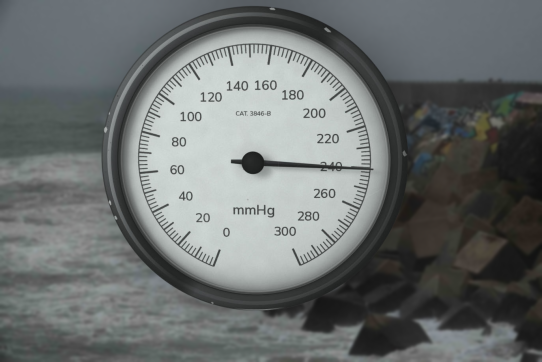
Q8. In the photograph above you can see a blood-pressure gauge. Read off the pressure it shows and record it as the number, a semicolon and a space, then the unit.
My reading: 240; mmHg
